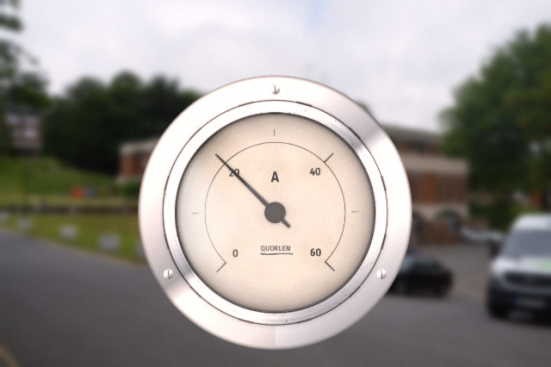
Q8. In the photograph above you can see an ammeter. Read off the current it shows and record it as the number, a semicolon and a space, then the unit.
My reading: 20; A
